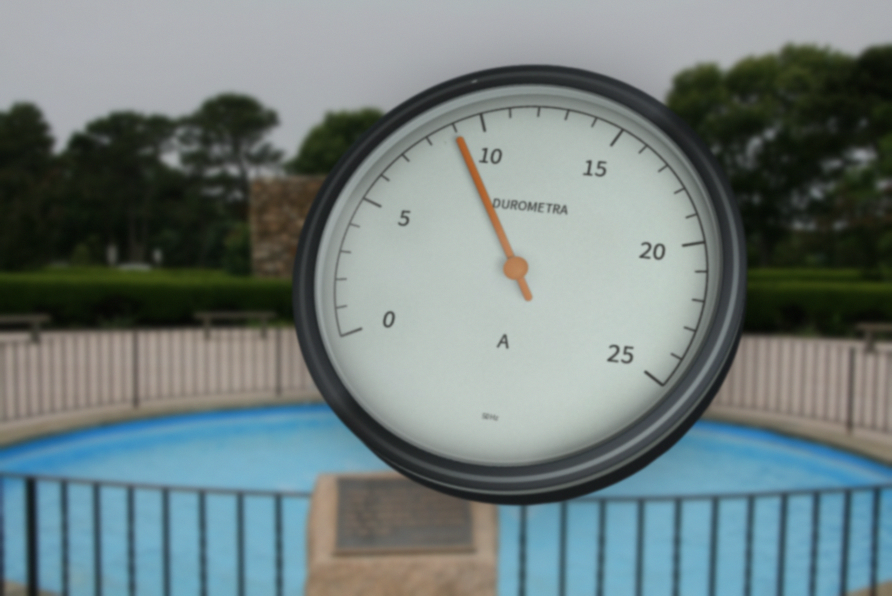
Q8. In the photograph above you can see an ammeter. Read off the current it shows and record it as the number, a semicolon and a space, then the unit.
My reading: 9; A
